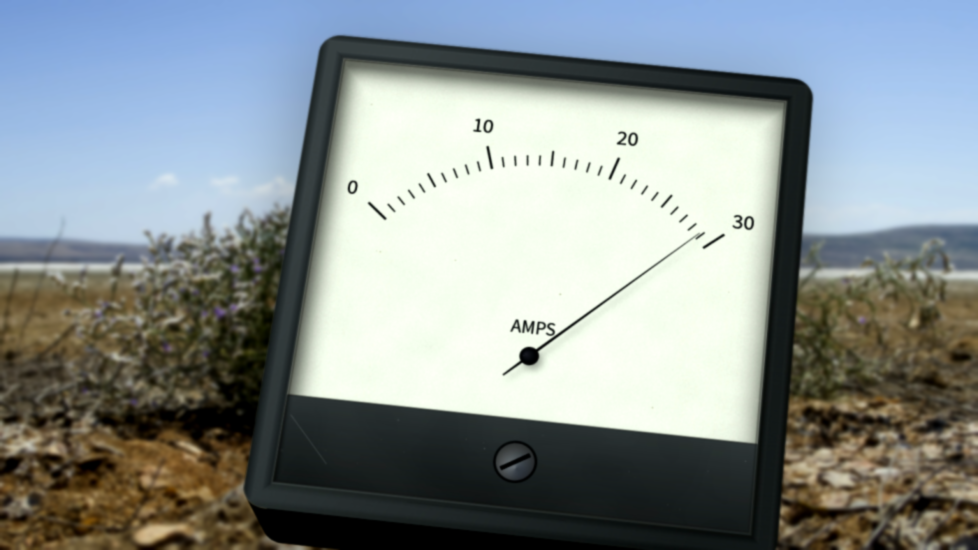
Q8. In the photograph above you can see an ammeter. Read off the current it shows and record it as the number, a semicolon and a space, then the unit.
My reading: 29; A
